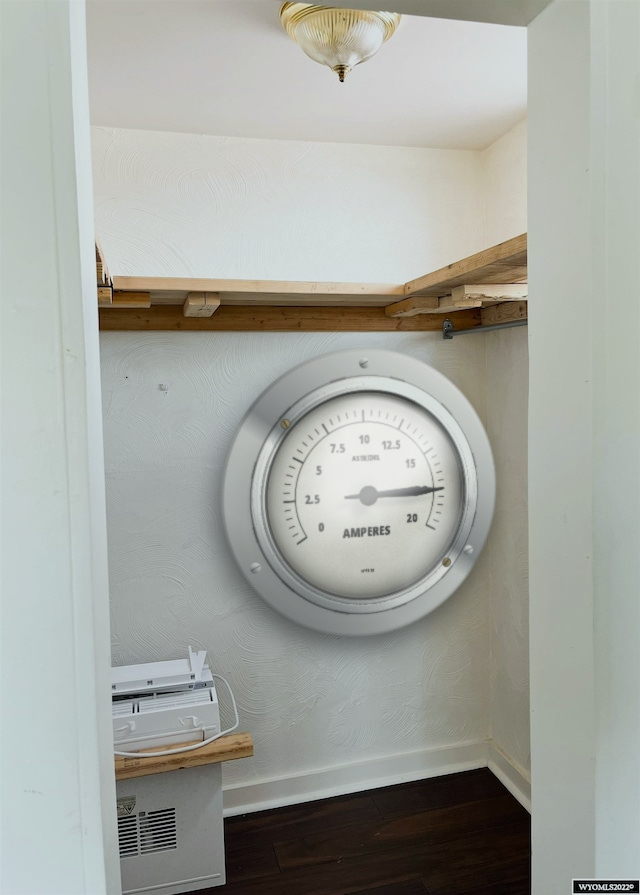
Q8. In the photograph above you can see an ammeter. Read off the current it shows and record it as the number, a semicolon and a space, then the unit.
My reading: 17.5; A
